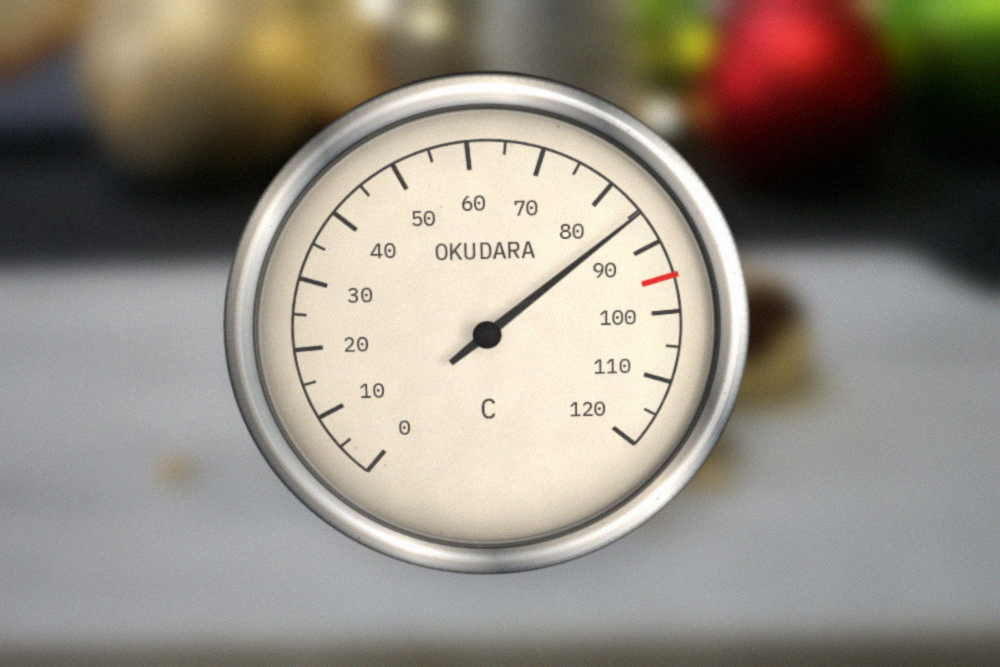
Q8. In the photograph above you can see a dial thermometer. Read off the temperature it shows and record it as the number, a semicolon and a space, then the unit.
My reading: 85; °C
